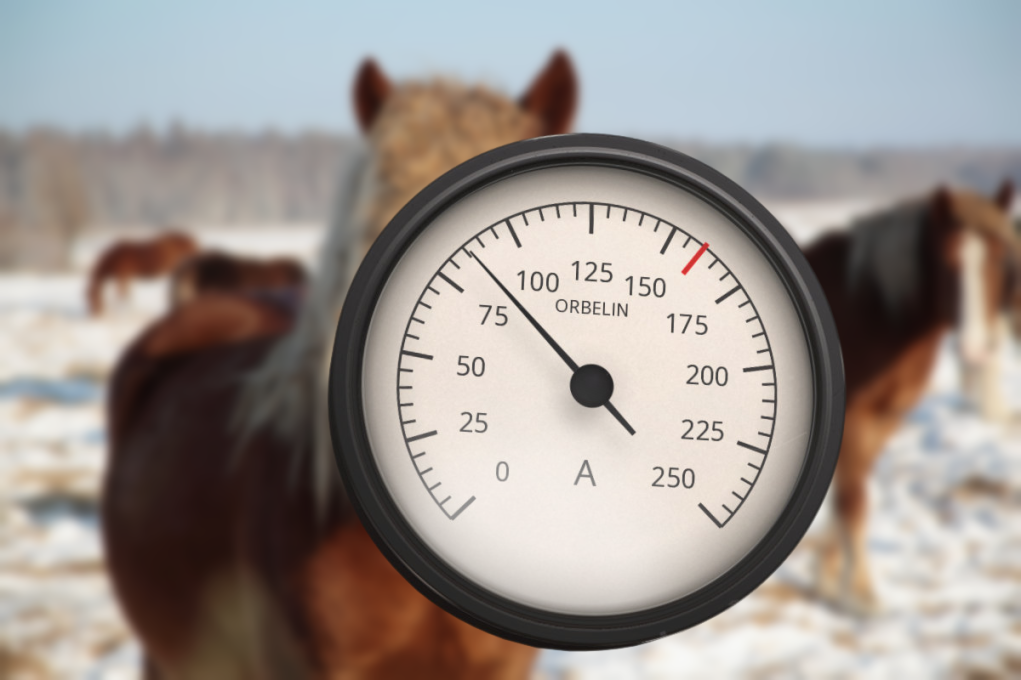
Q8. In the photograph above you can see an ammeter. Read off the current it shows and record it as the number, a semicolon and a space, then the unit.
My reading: 85; A
